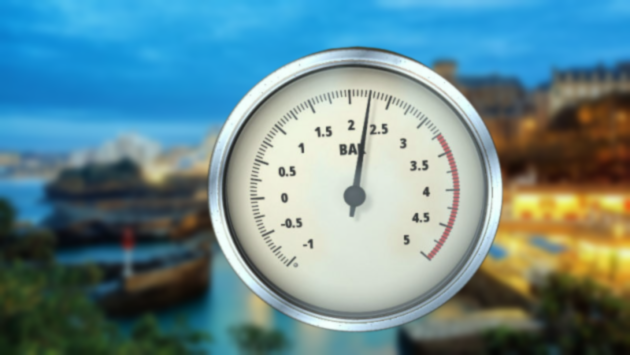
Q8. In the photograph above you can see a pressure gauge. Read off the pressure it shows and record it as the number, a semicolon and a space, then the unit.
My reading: 2.25; bar
